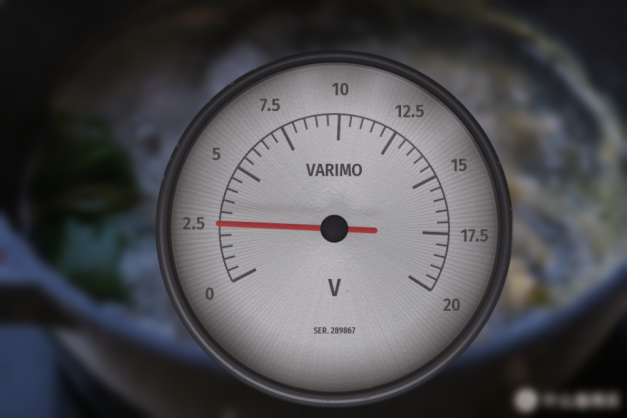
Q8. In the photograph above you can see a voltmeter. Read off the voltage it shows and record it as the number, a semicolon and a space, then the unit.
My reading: 2.5; V
